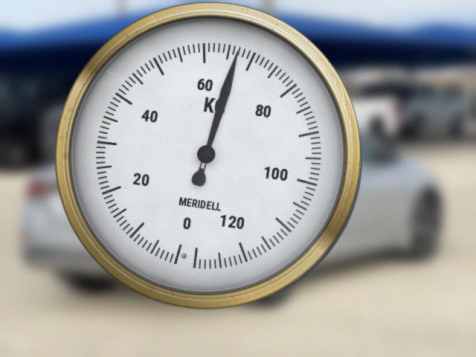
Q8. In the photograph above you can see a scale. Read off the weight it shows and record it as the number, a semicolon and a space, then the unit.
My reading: 67; kg
